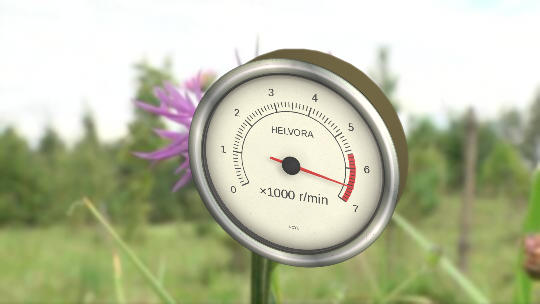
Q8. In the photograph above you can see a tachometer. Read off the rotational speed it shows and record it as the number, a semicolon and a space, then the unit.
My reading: 6500; rpm
